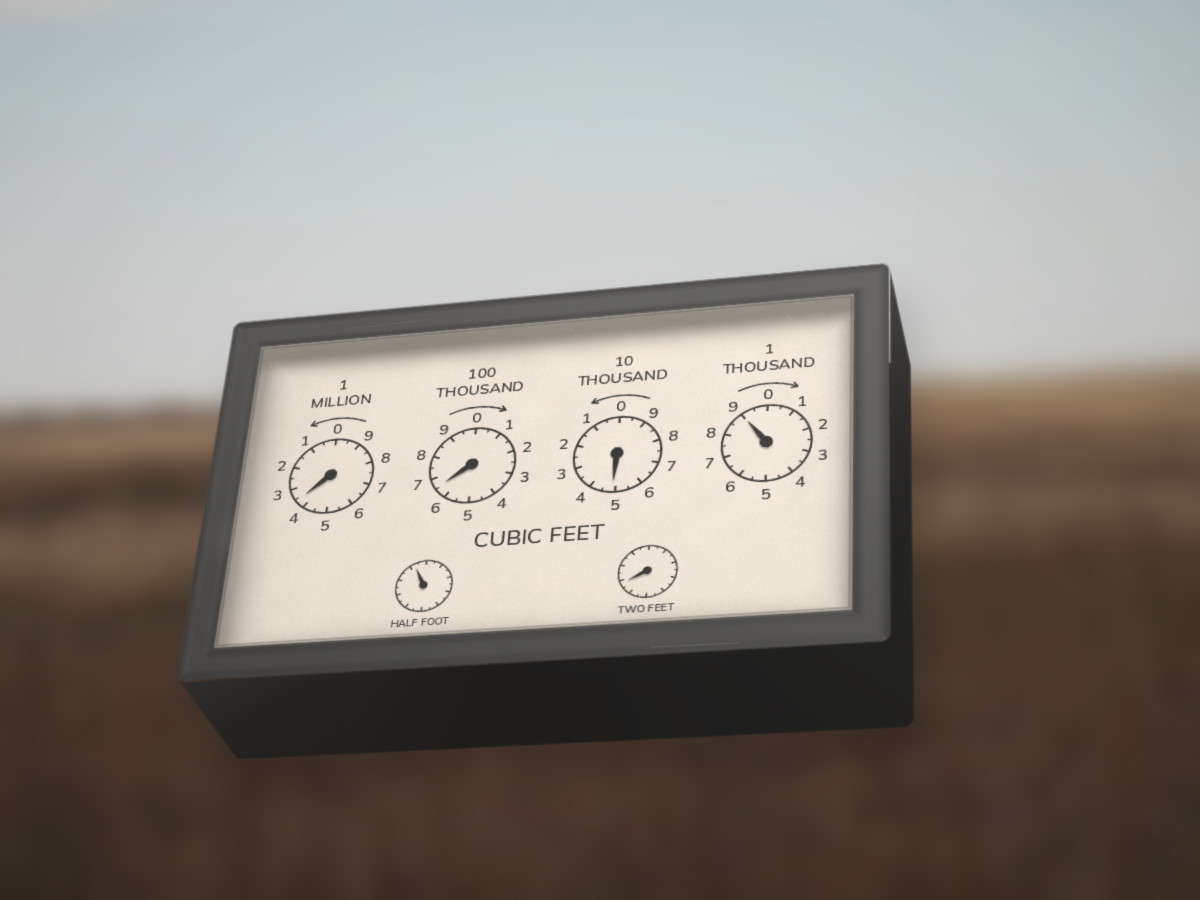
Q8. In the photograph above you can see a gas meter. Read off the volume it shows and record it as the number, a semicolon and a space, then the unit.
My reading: 364900; ft³
